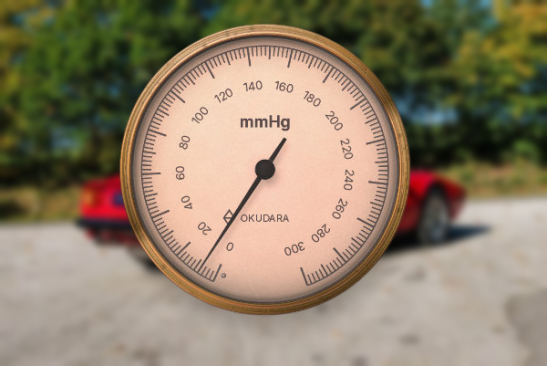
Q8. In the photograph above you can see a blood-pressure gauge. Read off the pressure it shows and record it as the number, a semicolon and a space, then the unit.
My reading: 8; mmHg
